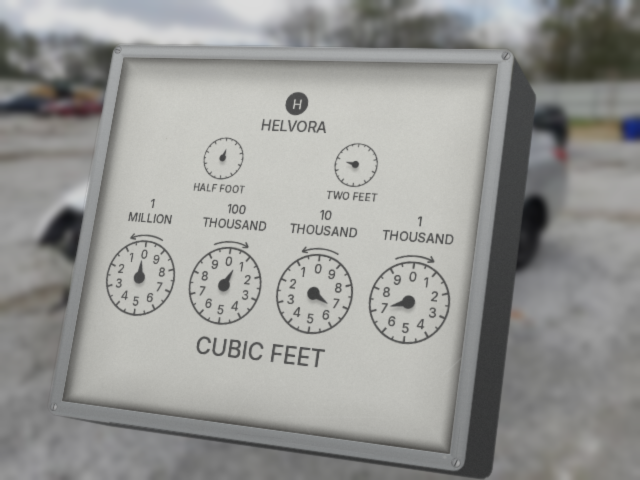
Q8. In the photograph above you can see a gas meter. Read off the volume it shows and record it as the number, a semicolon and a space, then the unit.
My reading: 6700; ft³
